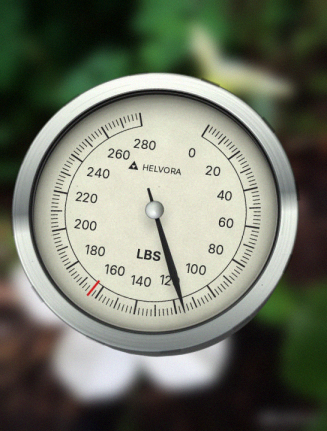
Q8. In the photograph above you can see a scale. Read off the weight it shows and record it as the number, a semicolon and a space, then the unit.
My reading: 116; lb
